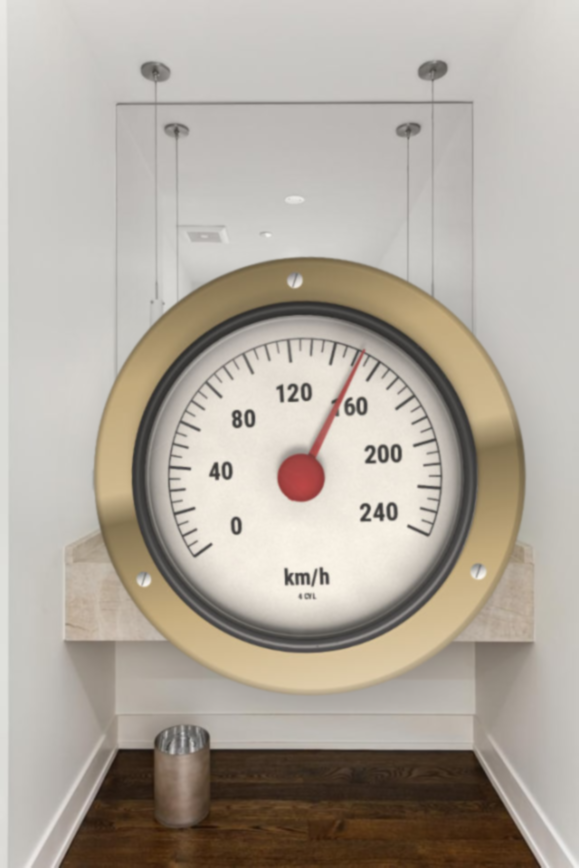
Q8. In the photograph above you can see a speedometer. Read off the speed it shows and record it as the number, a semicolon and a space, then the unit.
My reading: 152.5; km/h
